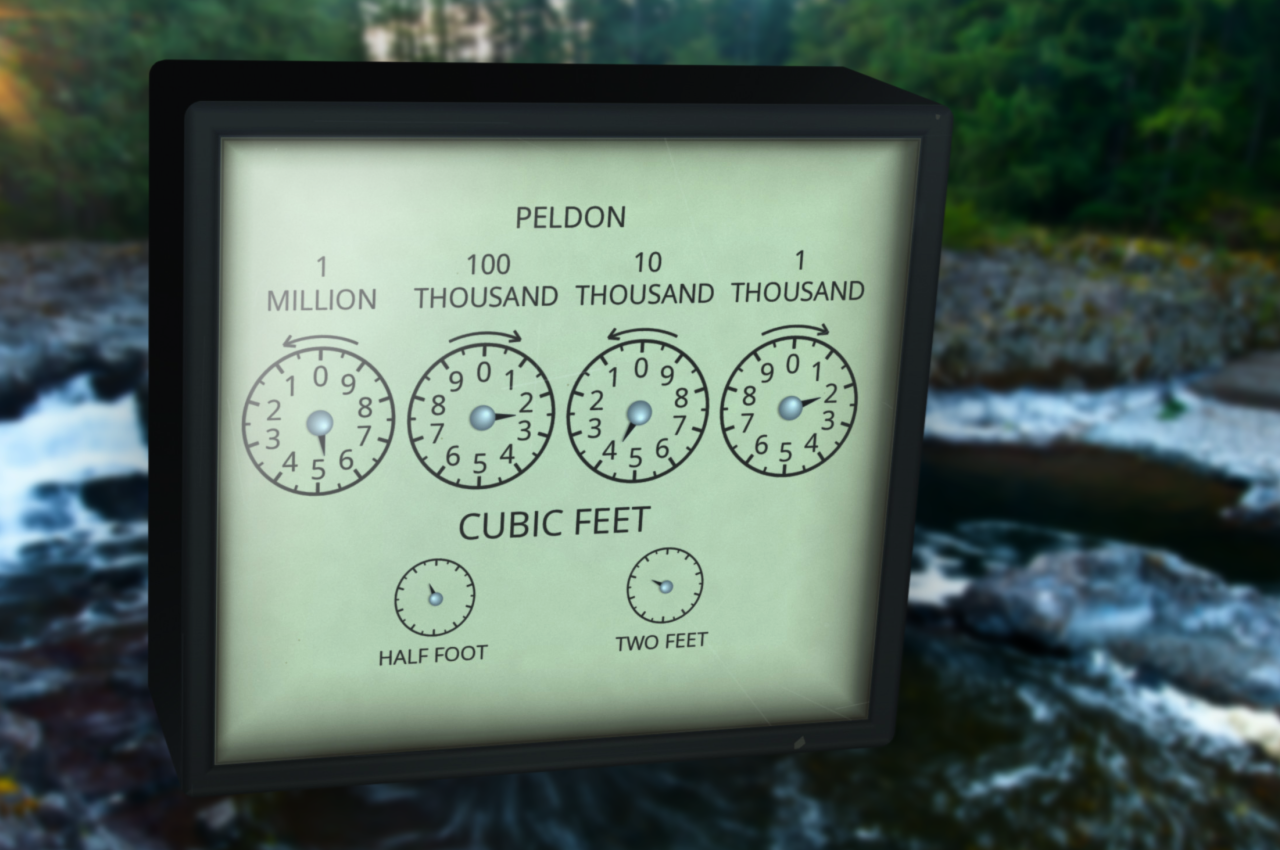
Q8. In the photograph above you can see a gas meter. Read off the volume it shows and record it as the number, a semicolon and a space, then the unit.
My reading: 524200; ft³
